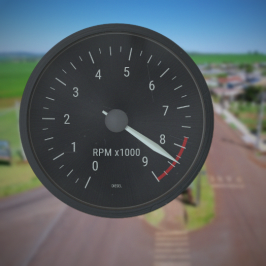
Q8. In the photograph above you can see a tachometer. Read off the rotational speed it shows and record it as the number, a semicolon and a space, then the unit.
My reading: 8375; rpm
